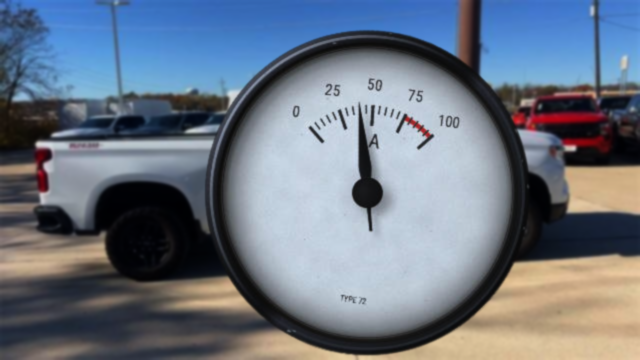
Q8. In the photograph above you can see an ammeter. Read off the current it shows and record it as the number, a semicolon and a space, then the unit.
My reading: 40; A
